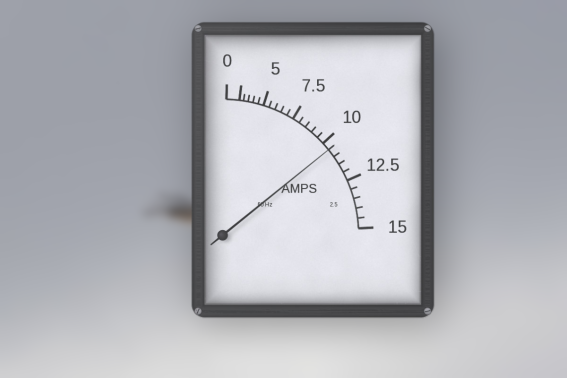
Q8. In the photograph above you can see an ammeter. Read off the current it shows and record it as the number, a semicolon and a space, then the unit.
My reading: 10.5; A
